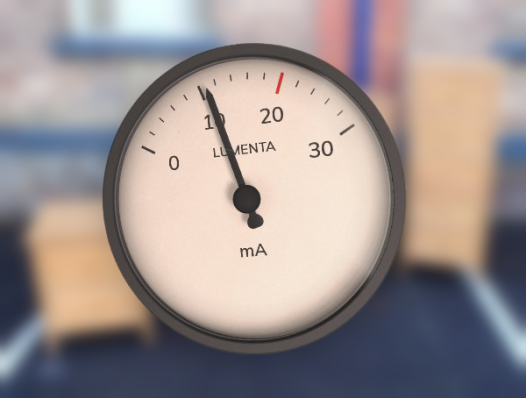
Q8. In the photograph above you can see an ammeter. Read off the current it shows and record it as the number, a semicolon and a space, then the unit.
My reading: 11; mA
